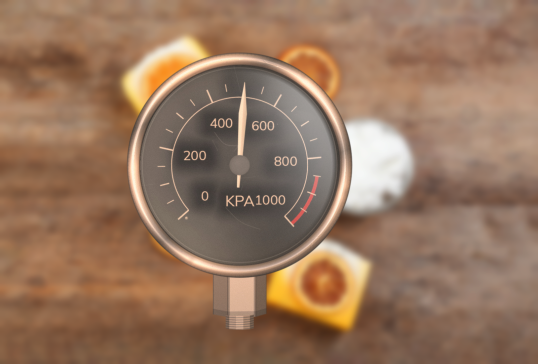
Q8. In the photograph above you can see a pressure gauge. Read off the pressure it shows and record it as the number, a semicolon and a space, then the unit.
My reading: 500; kPa
